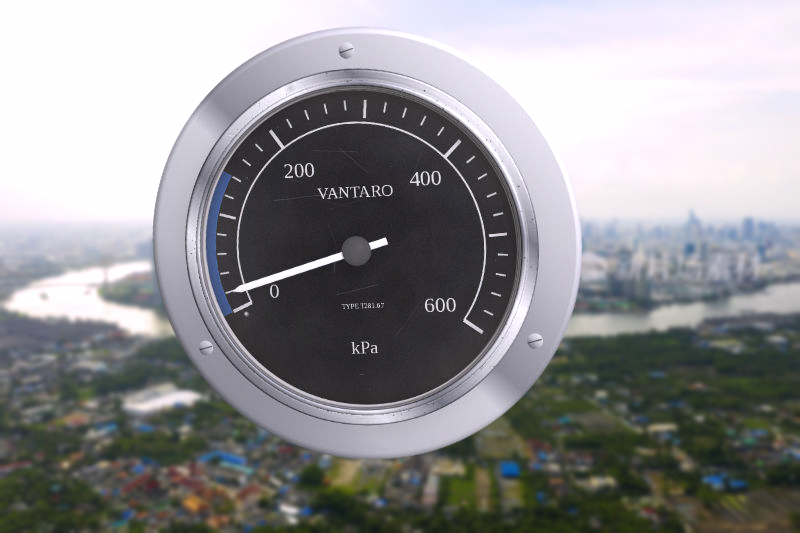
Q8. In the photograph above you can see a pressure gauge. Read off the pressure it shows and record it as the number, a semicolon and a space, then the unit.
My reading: 20; kPa
